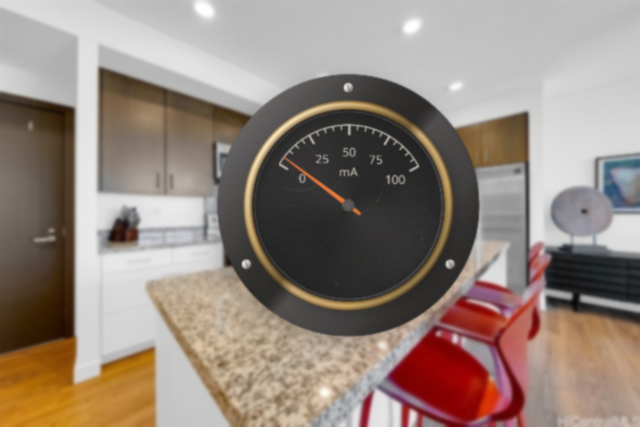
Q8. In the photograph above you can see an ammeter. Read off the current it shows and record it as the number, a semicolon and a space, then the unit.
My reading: 5; mA
